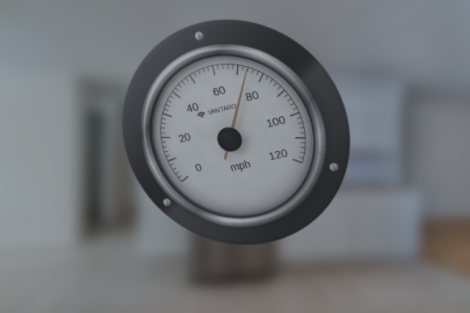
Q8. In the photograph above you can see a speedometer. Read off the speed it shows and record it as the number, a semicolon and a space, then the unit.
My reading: 74; mph
